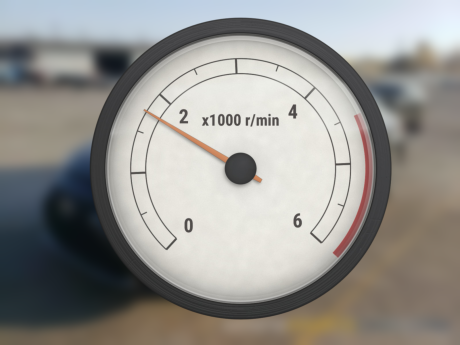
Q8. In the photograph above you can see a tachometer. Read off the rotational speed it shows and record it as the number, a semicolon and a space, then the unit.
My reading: 1750; rpm
